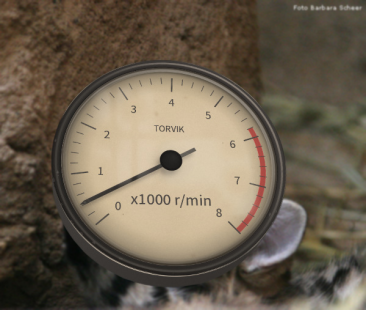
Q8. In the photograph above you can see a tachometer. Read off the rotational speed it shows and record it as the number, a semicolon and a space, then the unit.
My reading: 400; rpm
